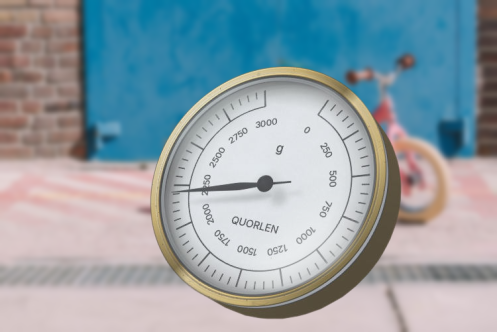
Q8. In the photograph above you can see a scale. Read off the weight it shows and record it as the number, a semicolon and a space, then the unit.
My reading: 2200; g
